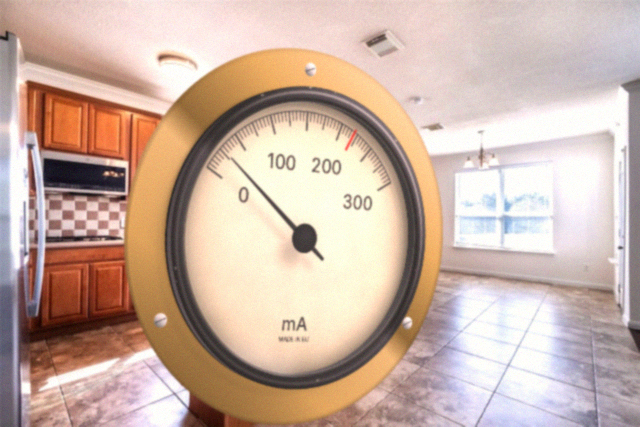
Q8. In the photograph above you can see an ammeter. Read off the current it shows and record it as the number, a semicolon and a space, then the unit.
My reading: 25; mA
